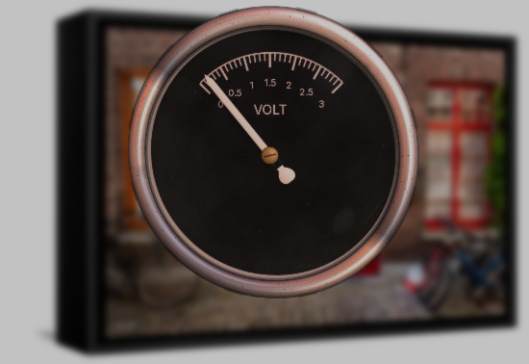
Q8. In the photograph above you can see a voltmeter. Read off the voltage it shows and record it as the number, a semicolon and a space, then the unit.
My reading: 0.2; V
